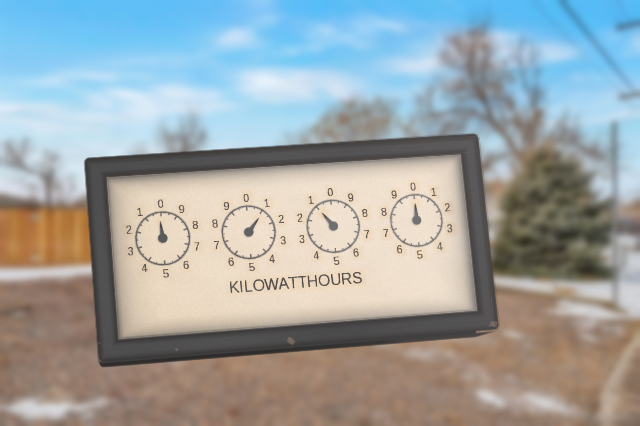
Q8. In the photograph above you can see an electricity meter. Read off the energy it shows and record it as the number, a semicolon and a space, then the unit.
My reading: 110; kWh
